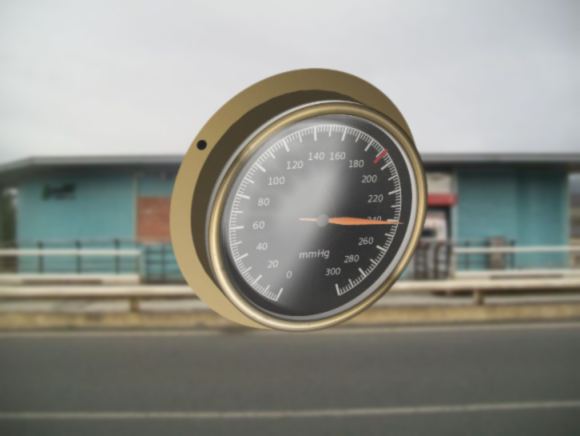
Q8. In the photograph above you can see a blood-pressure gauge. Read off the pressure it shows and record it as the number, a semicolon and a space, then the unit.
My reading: 240; mmHg
